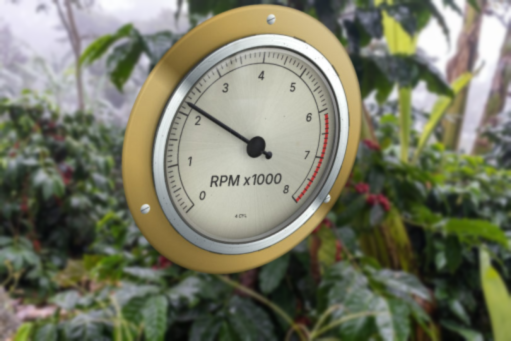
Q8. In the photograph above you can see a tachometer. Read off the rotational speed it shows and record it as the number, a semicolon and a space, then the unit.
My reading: 2200; rpm
